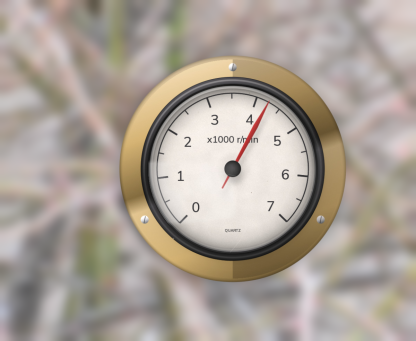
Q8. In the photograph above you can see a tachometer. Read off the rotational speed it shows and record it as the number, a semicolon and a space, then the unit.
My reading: 4250; rpm
